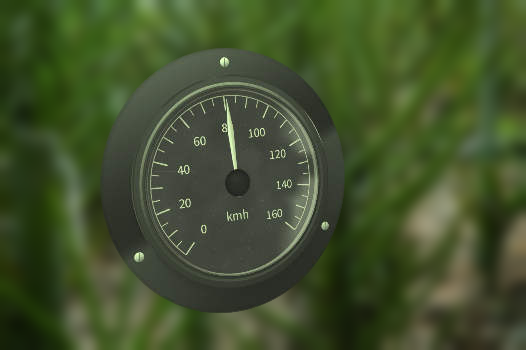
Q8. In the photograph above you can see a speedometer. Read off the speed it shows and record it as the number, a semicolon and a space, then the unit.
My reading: 80; km/h
